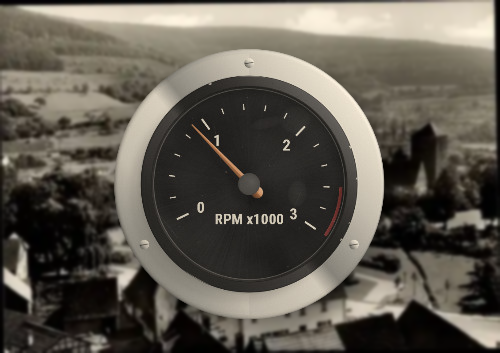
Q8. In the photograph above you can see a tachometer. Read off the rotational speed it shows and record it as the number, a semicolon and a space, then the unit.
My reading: 900; rpm
